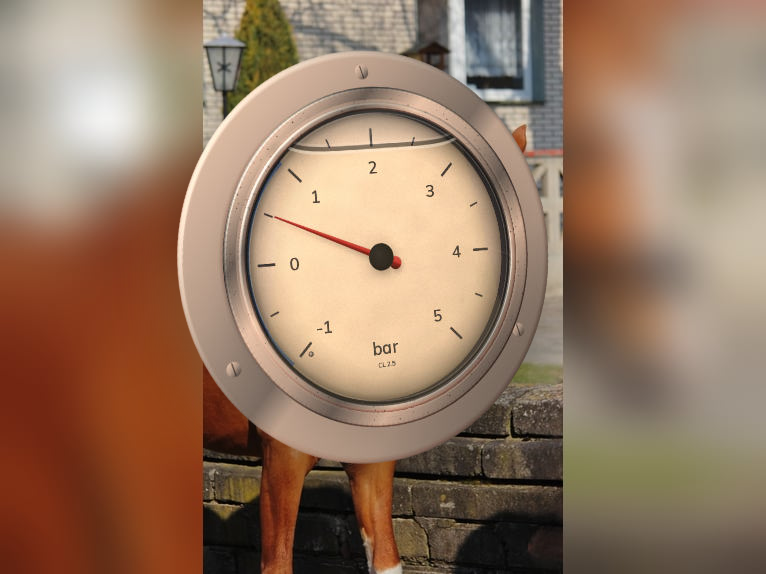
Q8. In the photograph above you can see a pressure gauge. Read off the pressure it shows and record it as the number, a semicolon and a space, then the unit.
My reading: 0.5; bar
